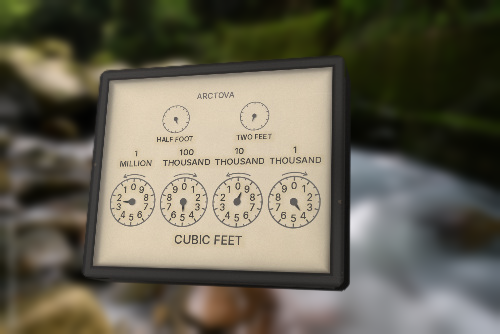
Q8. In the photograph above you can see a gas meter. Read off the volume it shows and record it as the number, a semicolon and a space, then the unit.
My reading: 249400; ft³
